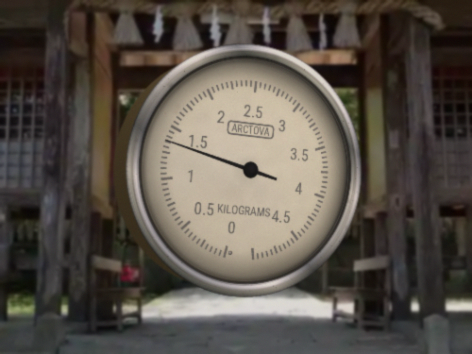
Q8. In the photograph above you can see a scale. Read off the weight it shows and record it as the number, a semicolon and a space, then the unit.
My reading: 1.35; kg
